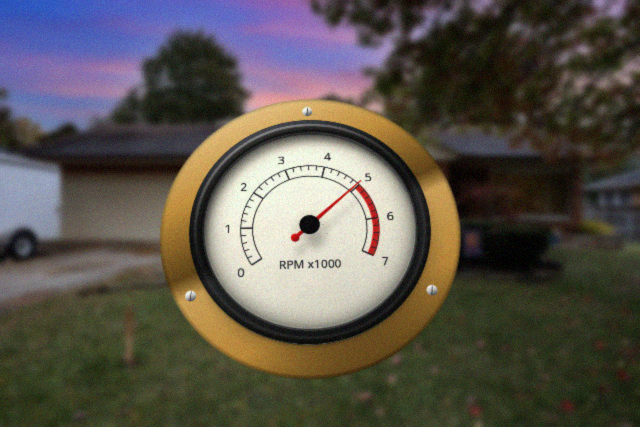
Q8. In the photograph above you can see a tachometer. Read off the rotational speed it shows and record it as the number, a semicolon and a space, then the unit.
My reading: 5000; rpm
